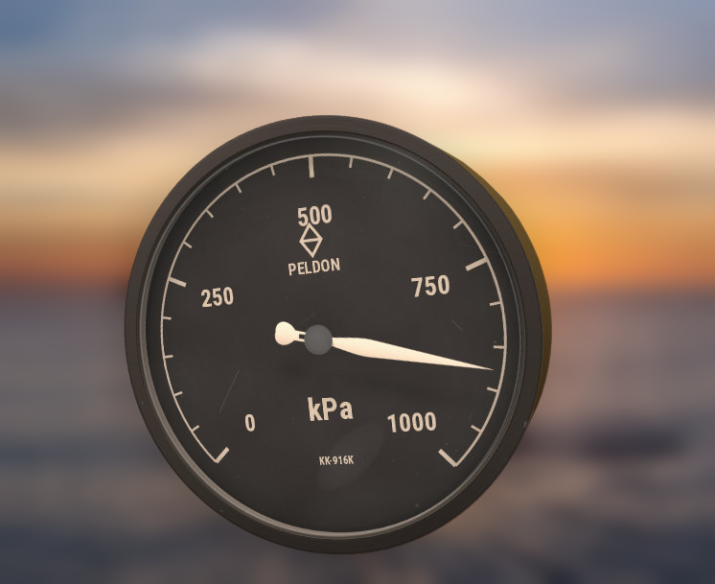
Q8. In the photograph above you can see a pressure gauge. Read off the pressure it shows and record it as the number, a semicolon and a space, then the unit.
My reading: 875; kPa
